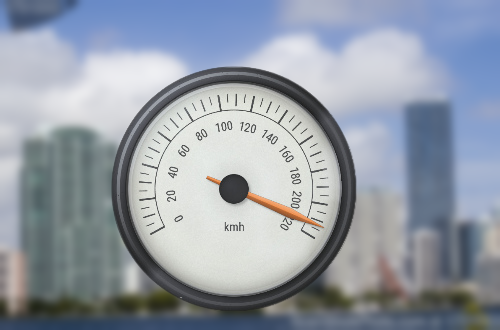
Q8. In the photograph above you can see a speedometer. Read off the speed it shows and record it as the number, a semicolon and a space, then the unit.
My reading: 212.5; km/h
